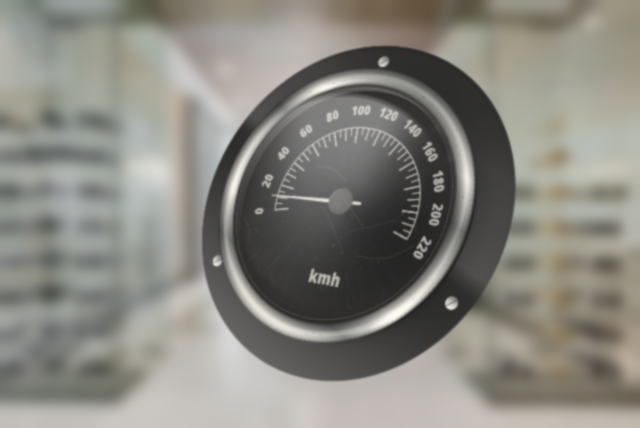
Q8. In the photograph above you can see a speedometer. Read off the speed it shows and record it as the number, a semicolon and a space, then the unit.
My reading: 10; km/h
